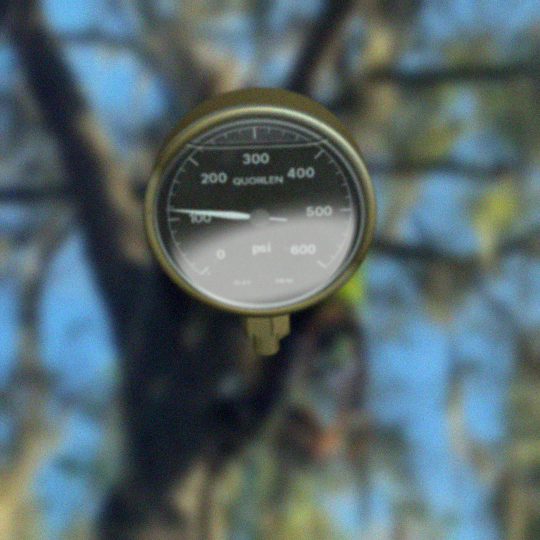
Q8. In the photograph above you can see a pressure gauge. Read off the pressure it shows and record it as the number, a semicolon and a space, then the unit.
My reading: 120; psi
